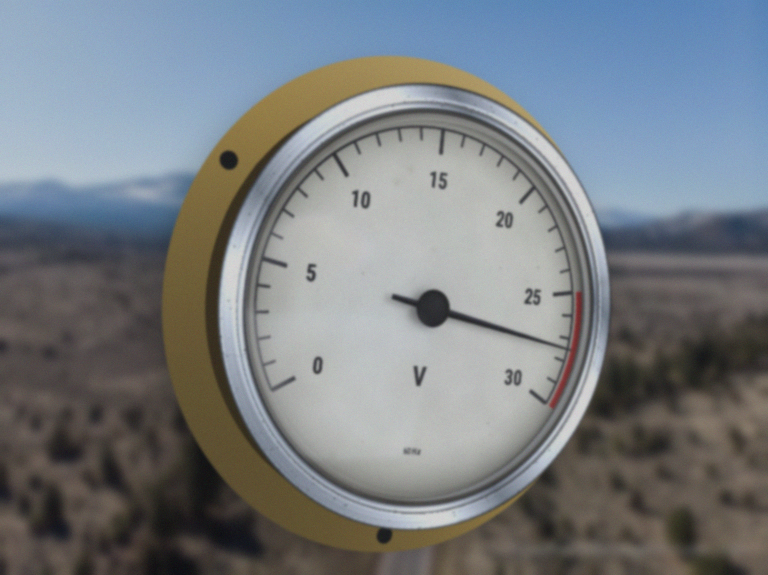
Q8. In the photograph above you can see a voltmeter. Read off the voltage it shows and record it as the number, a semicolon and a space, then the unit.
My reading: 27.5; V
